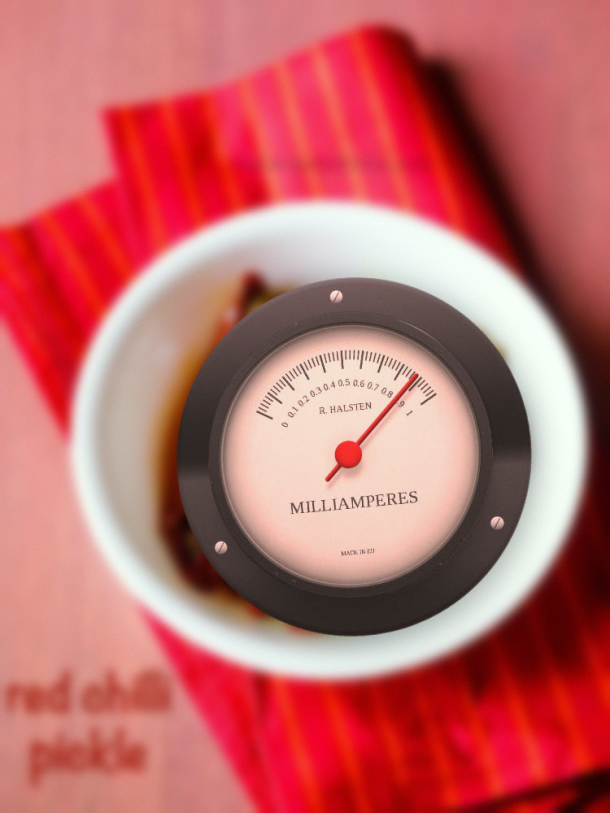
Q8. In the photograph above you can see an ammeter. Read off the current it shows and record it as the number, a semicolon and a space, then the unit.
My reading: 0.88; mA
